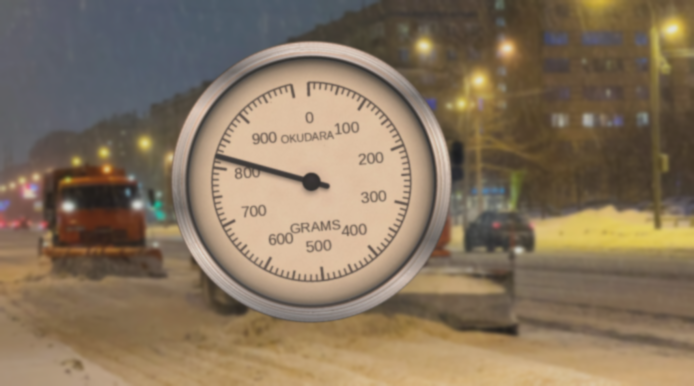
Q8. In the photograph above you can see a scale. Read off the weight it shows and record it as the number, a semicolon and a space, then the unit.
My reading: 820; g
